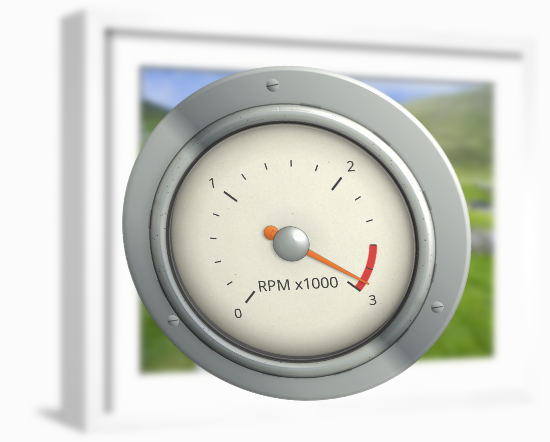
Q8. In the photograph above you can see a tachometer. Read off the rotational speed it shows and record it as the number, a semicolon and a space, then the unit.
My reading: 2900; rpm
